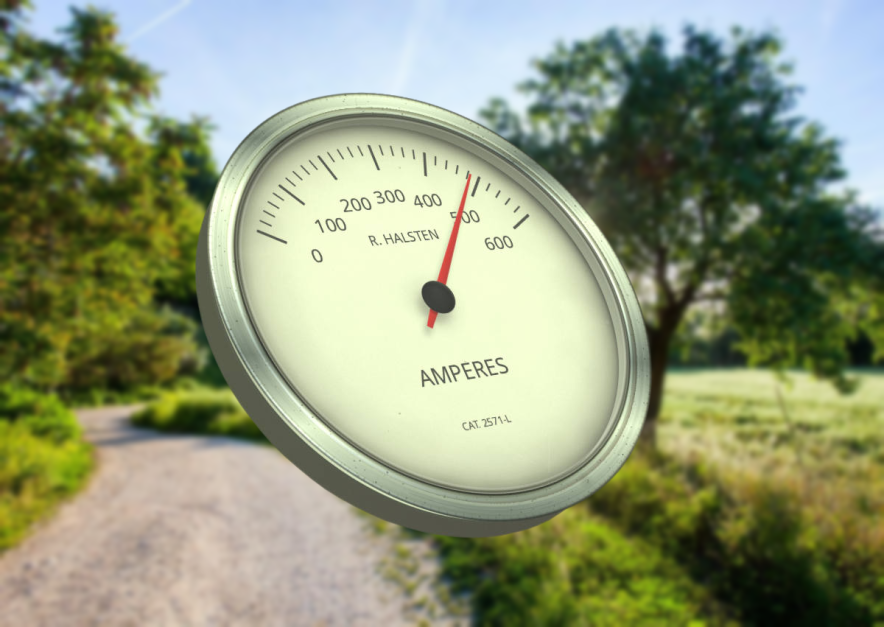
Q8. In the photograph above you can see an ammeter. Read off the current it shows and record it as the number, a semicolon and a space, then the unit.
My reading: 480; A
